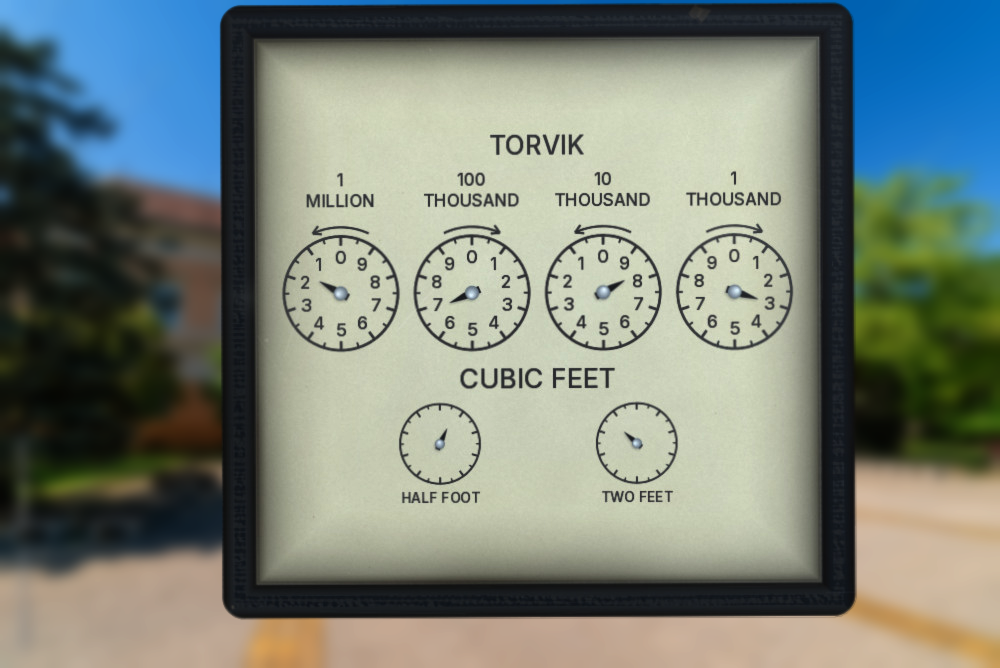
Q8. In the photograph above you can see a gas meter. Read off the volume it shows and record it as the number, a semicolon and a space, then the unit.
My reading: 168300; ft³
